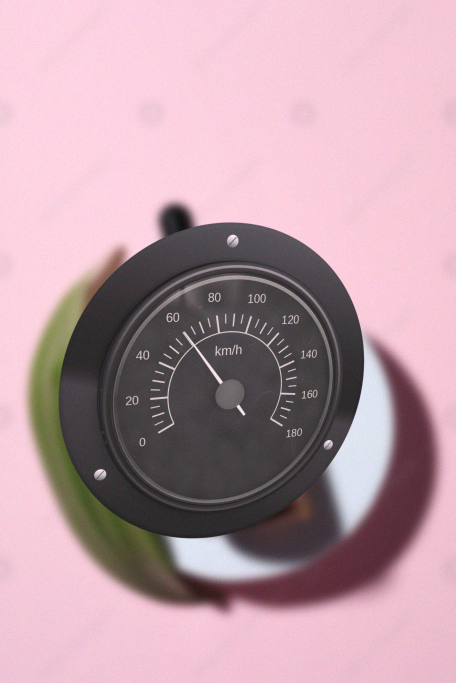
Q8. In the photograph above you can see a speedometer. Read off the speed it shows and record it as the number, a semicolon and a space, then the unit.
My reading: 60; km/h
